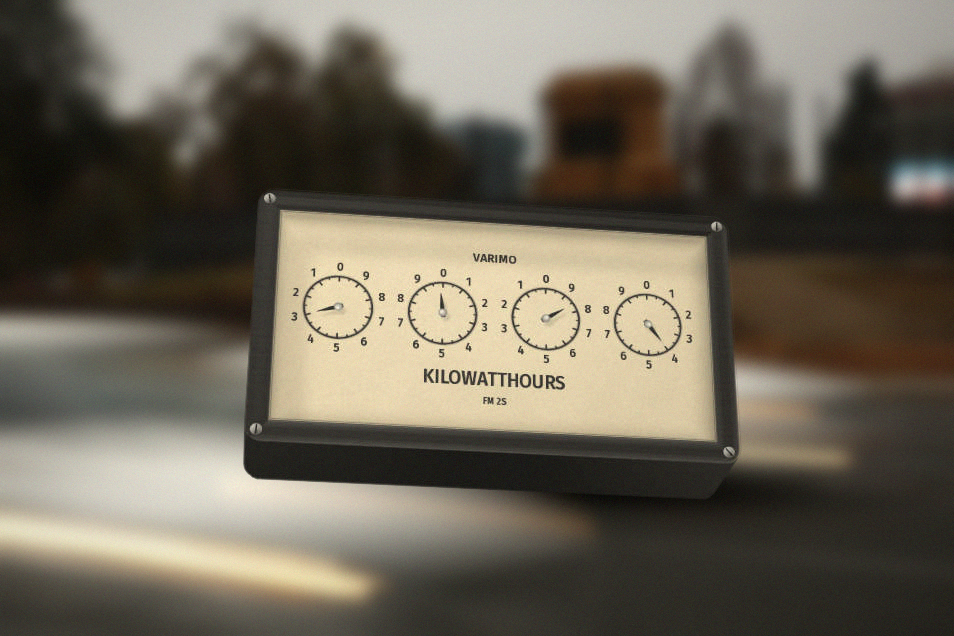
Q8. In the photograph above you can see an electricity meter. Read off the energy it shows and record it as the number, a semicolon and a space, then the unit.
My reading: 2984; kWh
